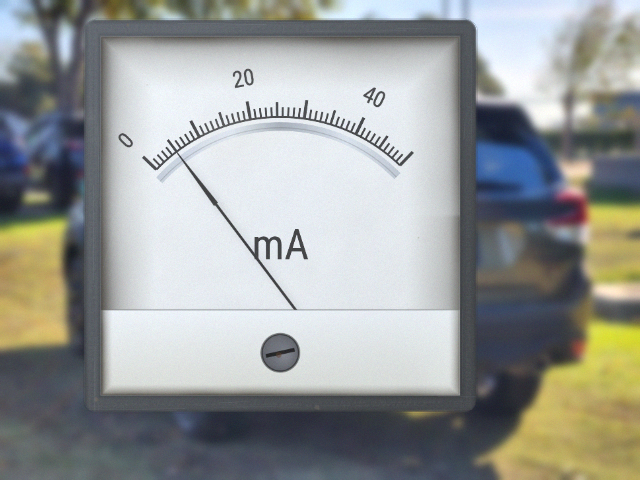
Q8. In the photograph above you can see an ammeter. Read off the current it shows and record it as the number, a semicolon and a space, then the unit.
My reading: 5; mA
